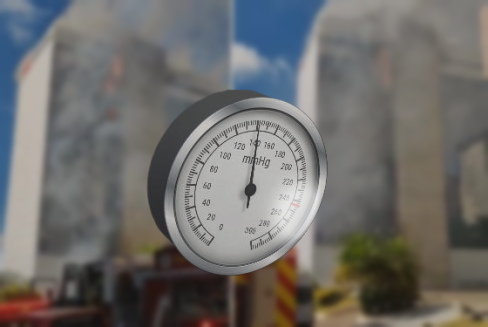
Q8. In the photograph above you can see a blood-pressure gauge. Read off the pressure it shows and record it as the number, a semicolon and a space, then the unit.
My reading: 140; mmHg
